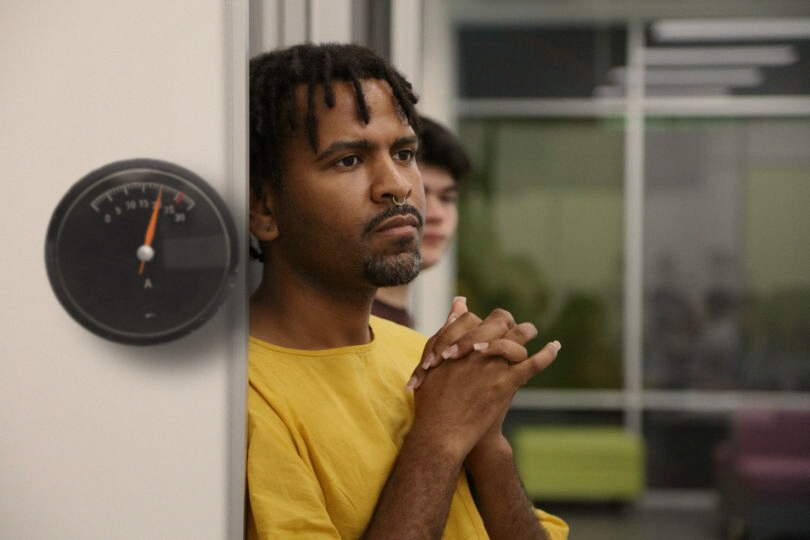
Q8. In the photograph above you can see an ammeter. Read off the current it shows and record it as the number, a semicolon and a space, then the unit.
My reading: 20; A
